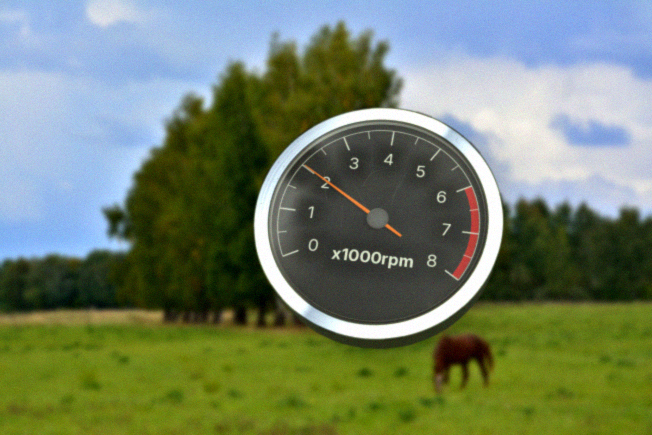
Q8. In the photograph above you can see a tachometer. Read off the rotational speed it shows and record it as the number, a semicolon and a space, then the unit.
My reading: 2000; rpm
